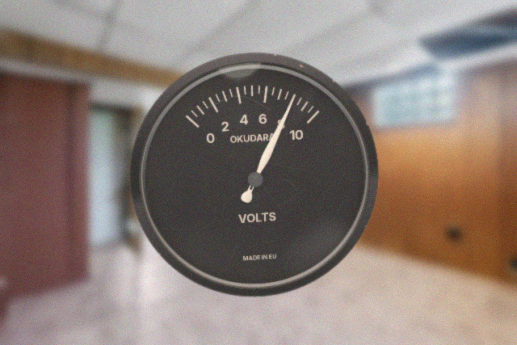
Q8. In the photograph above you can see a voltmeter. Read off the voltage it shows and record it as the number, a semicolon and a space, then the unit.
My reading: 8; V
